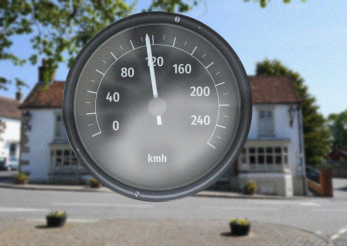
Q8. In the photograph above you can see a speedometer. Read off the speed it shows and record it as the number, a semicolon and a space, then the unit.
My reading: 115; km/h
